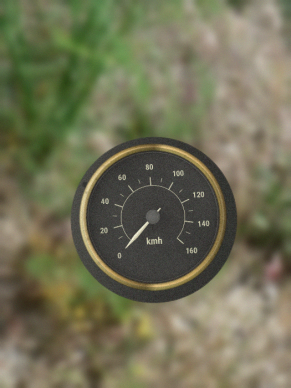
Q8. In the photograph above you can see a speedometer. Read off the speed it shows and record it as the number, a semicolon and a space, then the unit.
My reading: 0; km/h
